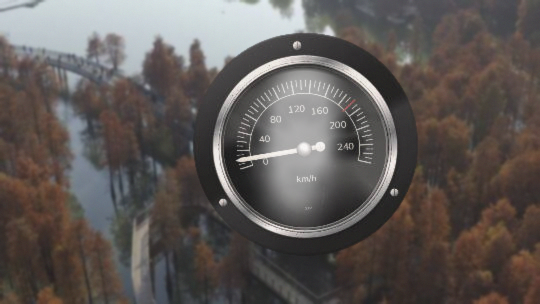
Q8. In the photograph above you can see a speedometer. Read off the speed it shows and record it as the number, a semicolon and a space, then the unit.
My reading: 10; km/h
